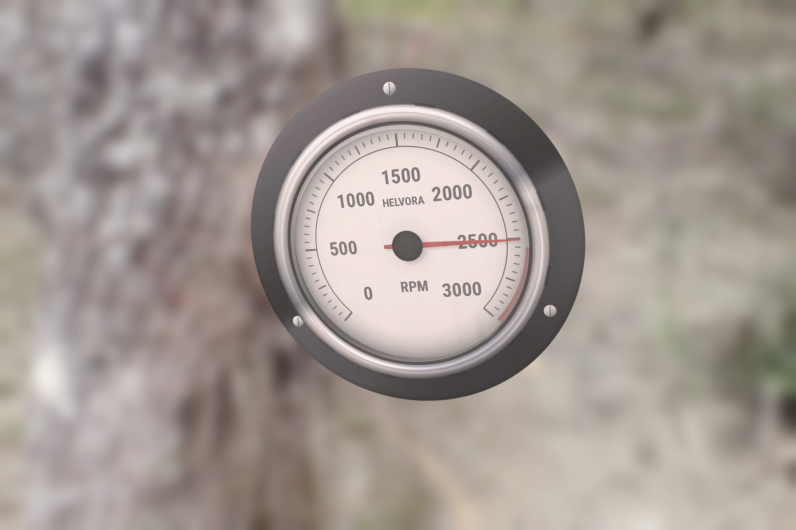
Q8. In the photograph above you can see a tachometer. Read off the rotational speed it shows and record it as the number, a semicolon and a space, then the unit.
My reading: 2500; rpm
